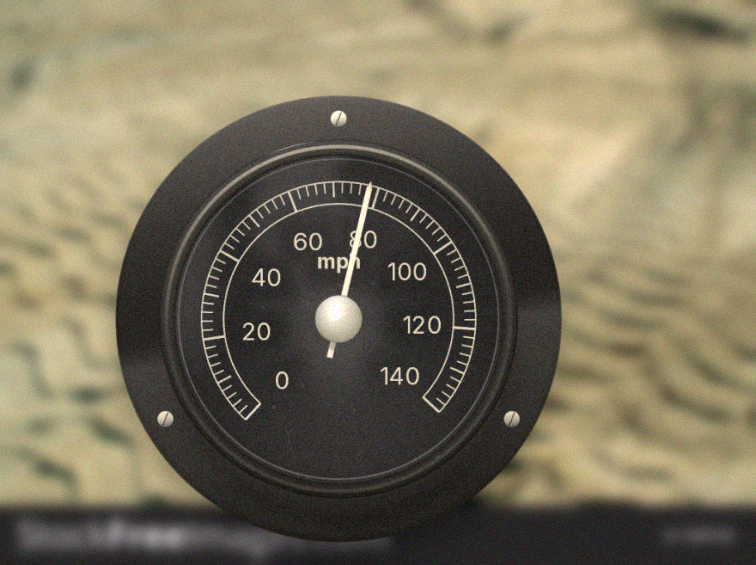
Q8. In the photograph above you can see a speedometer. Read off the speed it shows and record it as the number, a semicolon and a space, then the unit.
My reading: 78; mph
